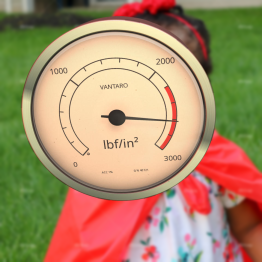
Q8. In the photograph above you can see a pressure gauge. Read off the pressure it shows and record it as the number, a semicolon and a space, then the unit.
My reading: 2600; psi
